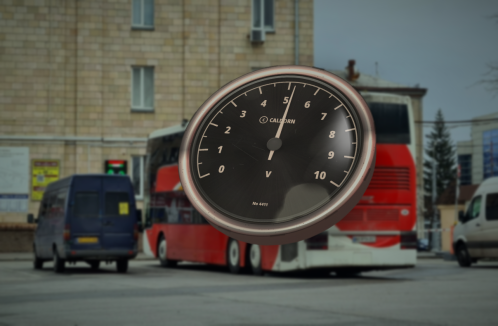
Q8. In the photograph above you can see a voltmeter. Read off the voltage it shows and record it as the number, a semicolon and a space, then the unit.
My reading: 5.25; V
